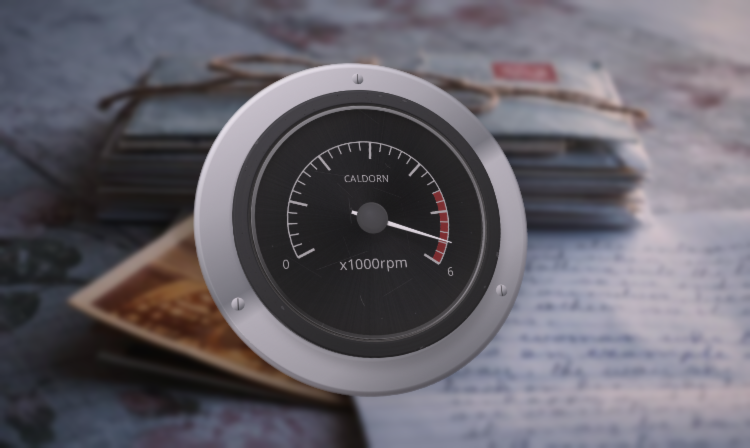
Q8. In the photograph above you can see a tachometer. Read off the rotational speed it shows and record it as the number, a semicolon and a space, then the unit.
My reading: 5600; rpm
